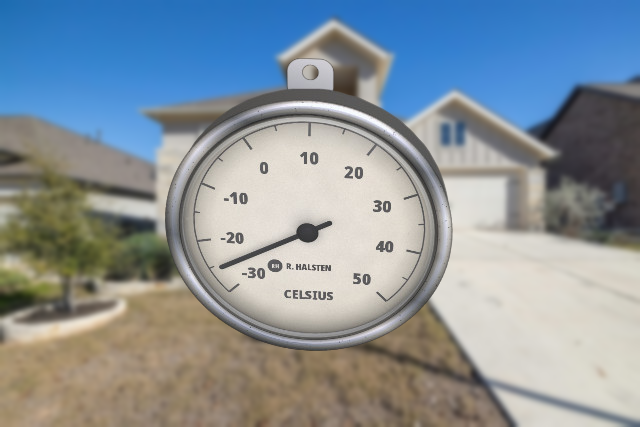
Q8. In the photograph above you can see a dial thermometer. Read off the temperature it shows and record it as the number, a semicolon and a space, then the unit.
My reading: -25; °C
